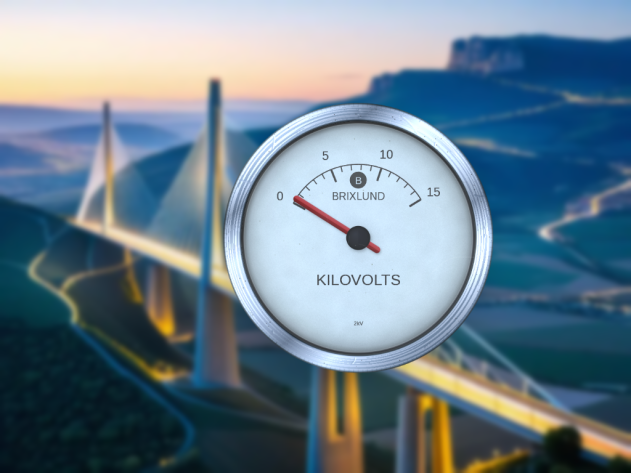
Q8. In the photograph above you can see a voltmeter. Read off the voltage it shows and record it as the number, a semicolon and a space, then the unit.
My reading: 0.5; kV
